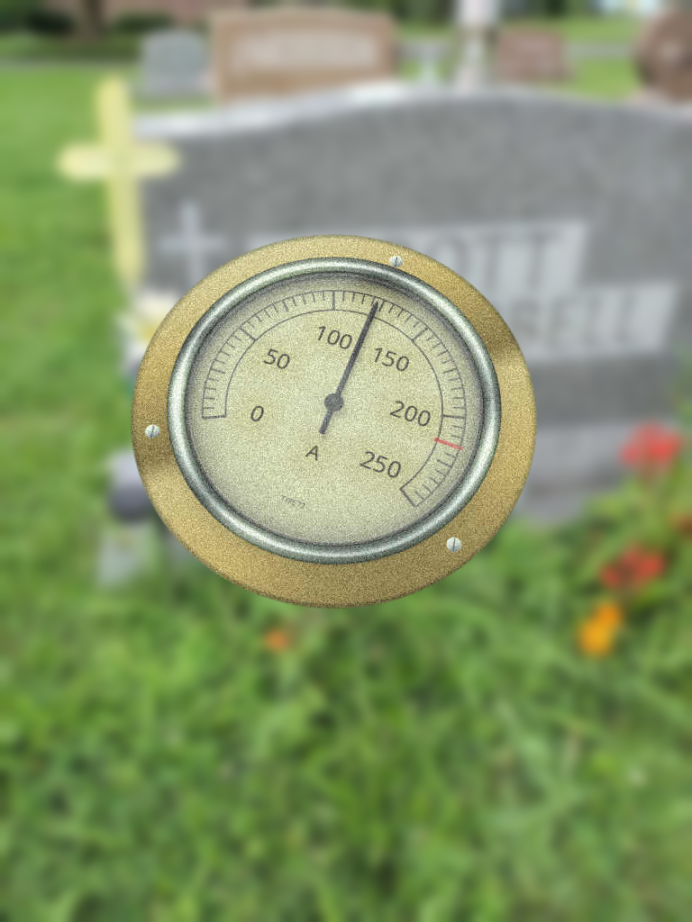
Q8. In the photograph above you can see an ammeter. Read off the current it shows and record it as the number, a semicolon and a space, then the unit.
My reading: 122.5; A
